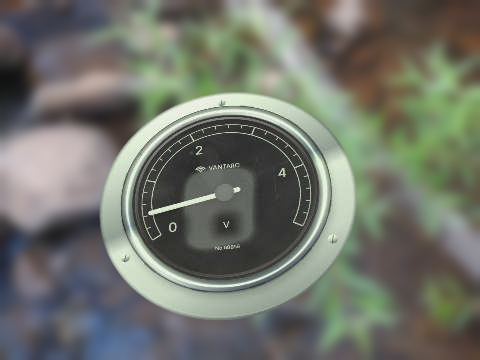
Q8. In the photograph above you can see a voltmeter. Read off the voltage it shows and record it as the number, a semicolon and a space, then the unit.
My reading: 0.4; V
